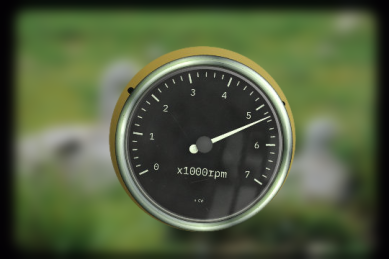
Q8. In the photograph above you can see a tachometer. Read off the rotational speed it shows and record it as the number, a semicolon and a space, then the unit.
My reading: 5300; rpm
